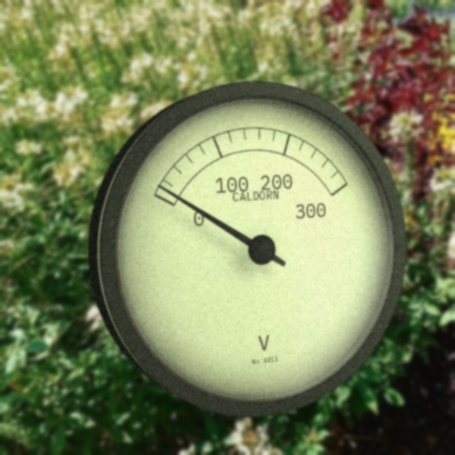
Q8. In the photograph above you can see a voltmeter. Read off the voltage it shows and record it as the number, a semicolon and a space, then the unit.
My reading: 10; V
